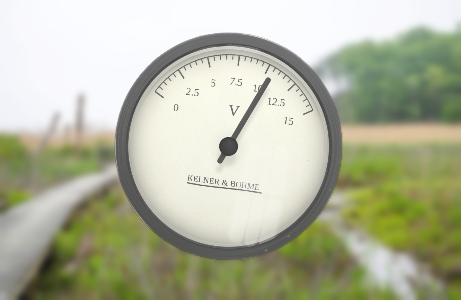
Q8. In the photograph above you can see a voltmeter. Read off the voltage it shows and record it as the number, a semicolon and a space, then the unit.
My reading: 10.5; V
